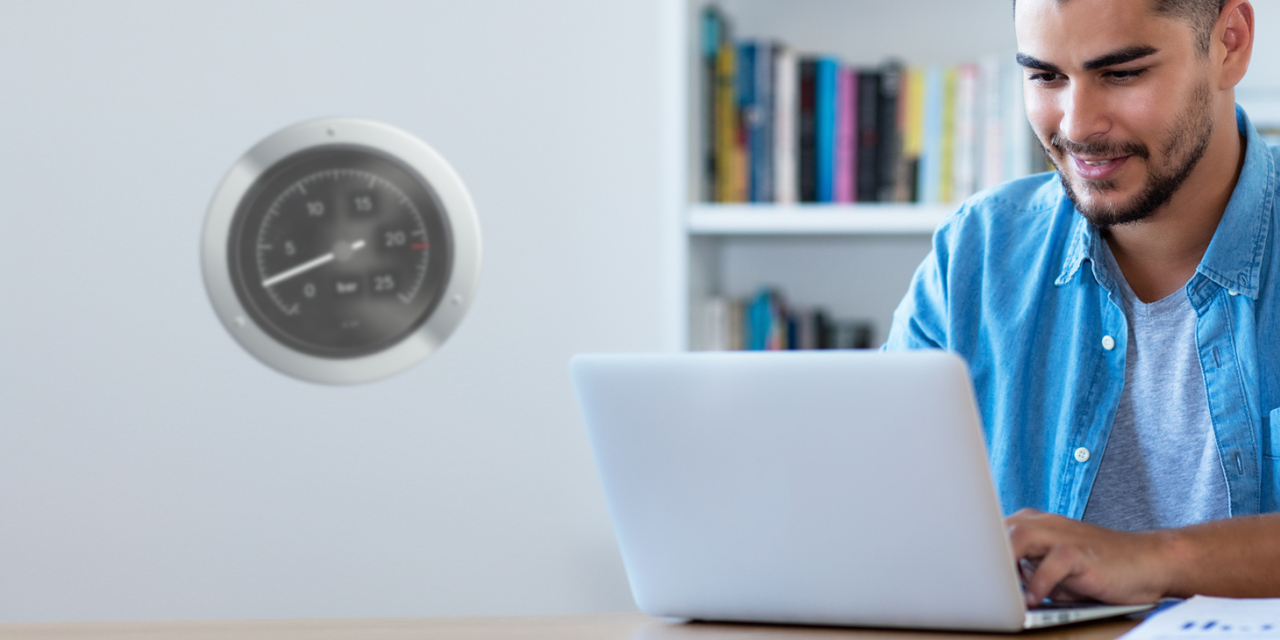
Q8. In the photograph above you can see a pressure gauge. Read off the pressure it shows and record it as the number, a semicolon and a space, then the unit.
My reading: 2.5; bar
